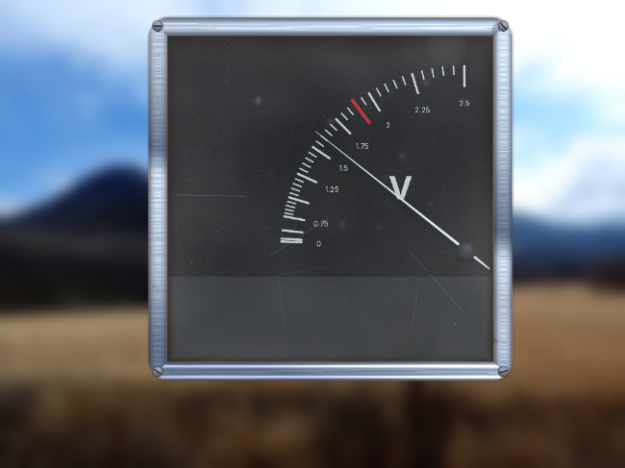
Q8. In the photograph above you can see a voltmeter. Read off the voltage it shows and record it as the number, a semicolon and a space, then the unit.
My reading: 1.6; V
